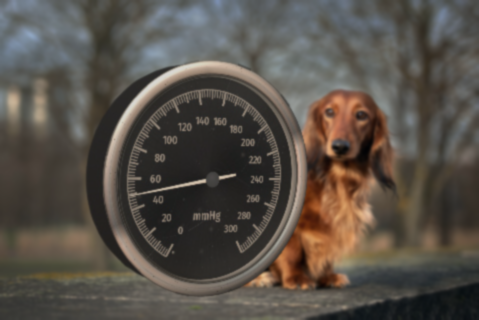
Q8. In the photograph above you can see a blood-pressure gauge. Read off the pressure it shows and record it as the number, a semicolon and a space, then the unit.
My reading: 50; mmHg
